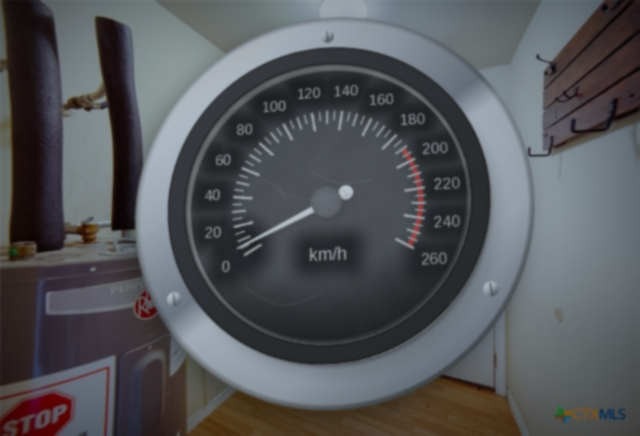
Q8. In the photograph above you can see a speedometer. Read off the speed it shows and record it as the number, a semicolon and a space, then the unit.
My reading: 5; km/h
